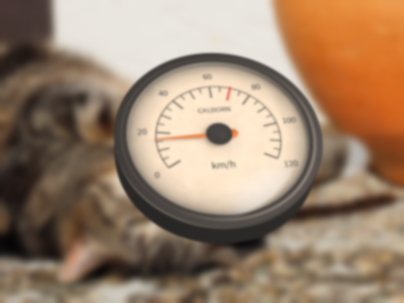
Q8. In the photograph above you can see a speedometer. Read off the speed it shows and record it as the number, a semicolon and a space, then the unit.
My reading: 15; km/h
